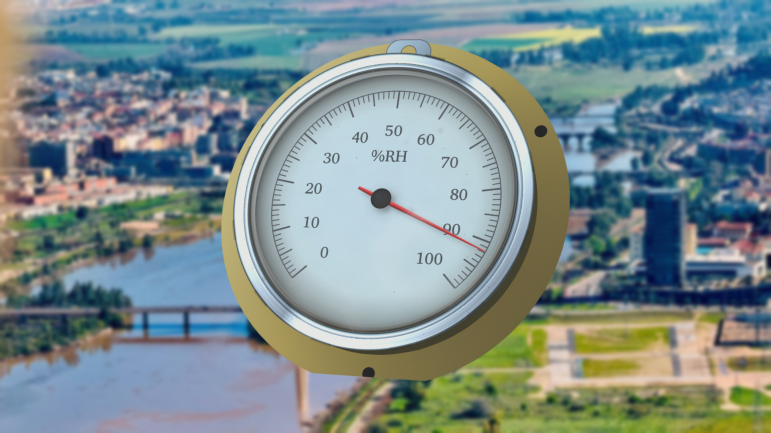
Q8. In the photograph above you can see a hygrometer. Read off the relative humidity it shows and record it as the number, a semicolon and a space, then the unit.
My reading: 92; %
